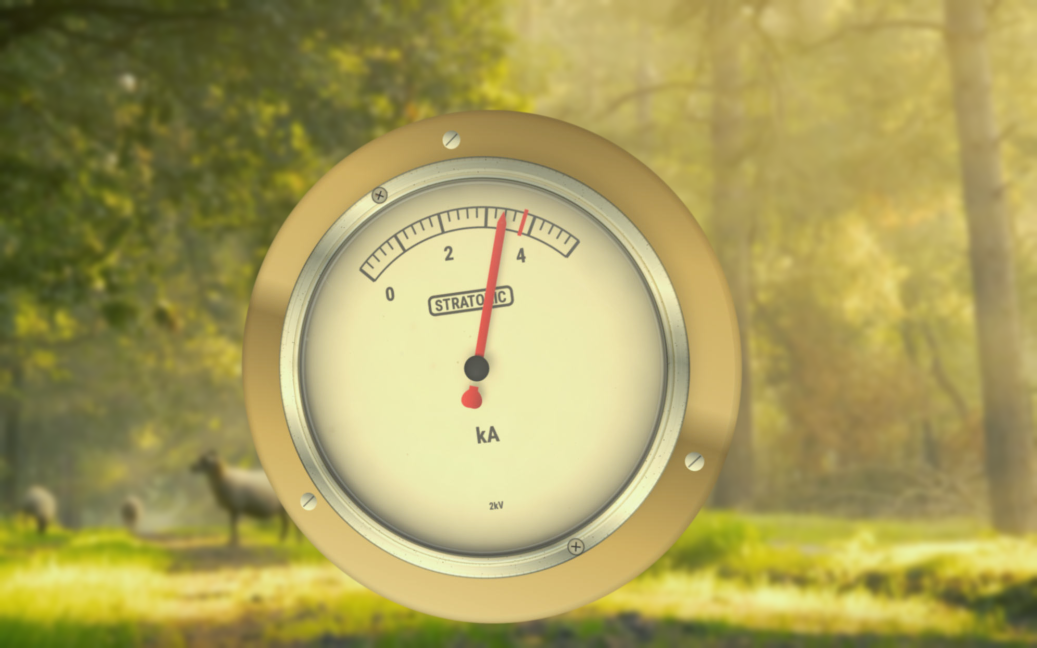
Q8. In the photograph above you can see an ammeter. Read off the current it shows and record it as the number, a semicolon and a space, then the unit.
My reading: 3.4; kA
